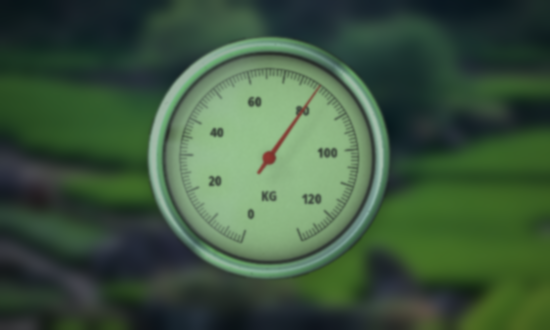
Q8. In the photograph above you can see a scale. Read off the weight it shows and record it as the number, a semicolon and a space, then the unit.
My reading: 80; kg
